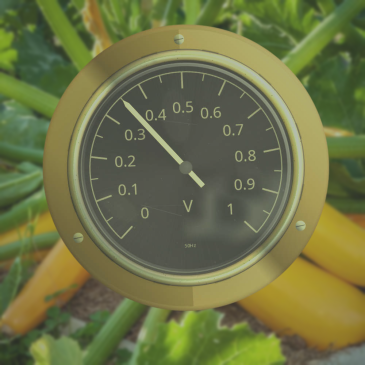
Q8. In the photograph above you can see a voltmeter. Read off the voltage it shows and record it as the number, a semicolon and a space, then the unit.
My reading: 0.35; V
